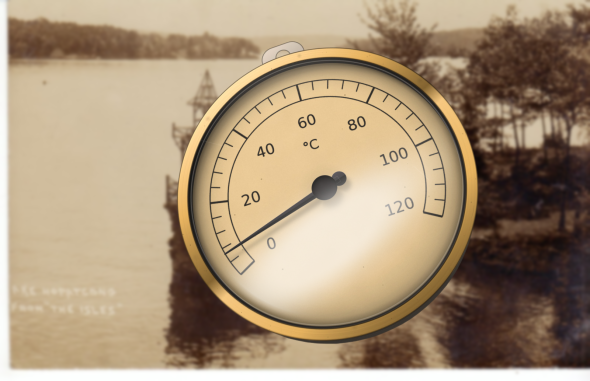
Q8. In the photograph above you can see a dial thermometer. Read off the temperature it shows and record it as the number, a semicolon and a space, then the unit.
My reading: 6; °C
